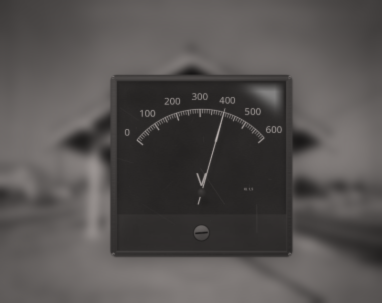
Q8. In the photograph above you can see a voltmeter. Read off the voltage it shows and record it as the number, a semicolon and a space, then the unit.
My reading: 400; V
